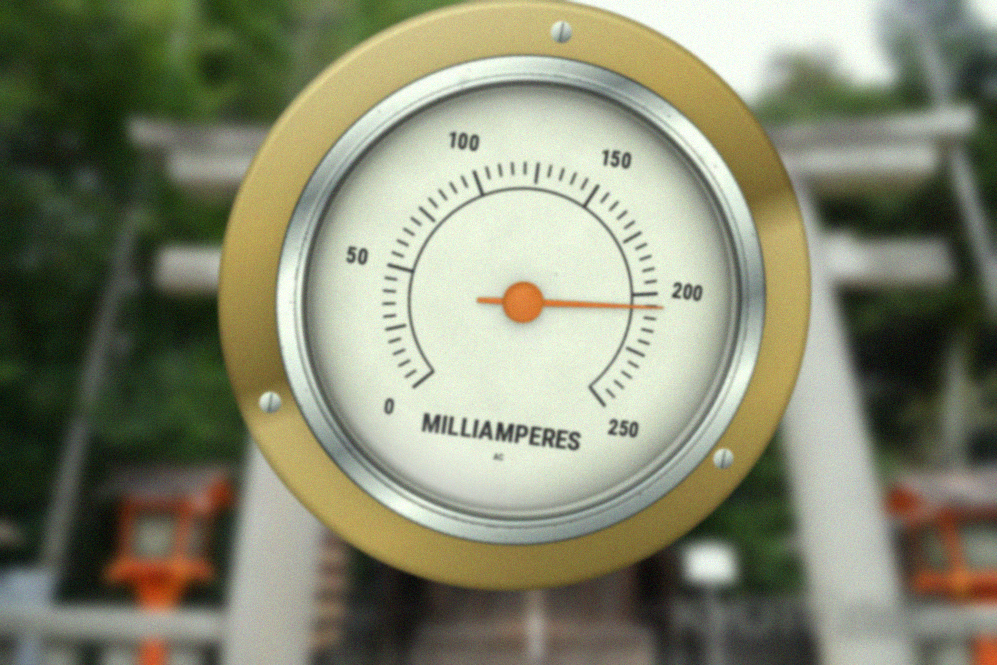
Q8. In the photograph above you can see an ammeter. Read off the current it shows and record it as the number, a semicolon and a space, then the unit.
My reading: 205; mA
